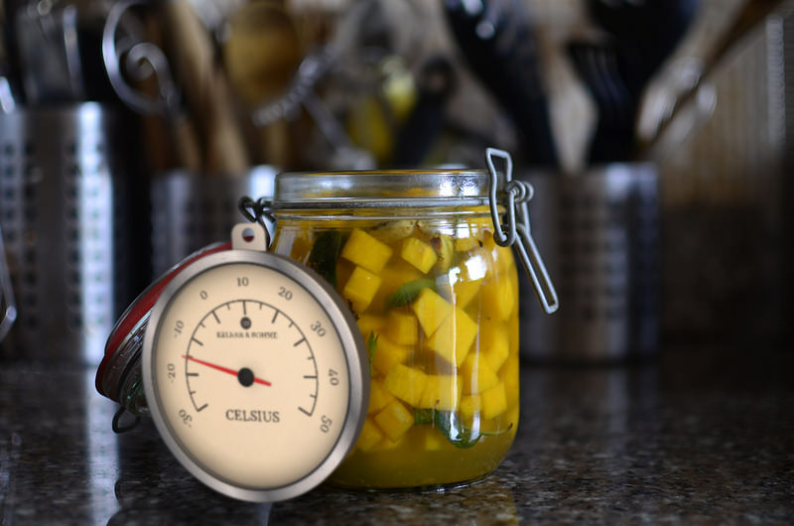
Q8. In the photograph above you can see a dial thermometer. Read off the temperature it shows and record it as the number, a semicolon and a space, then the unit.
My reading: -15; °C
